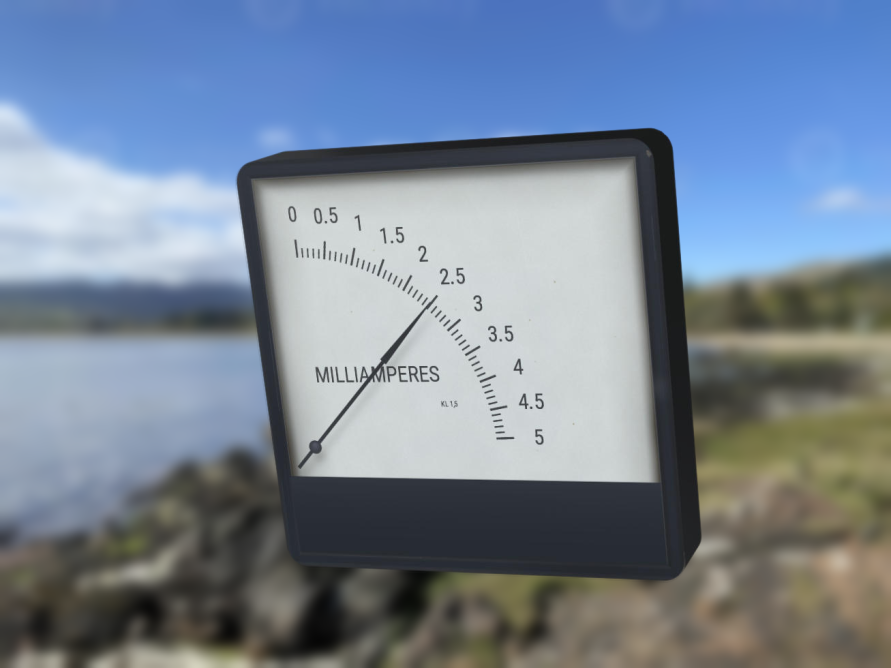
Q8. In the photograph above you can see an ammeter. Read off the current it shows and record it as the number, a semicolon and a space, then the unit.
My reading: 2.5; mA
